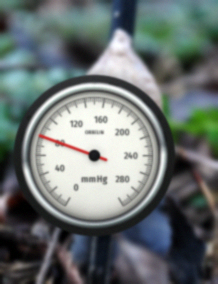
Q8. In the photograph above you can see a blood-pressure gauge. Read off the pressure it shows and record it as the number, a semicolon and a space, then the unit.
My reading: 80; mmHg
